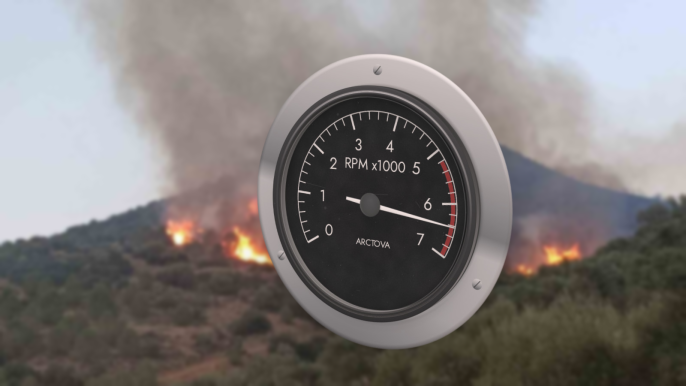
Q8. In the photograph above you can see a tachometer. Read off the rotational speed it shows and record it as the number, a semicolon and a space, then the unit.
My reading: 6400; rpm
